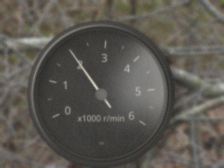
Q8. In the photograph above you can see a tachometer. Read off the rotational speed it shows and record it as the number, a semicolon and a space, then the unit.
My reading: 2000; rpm
